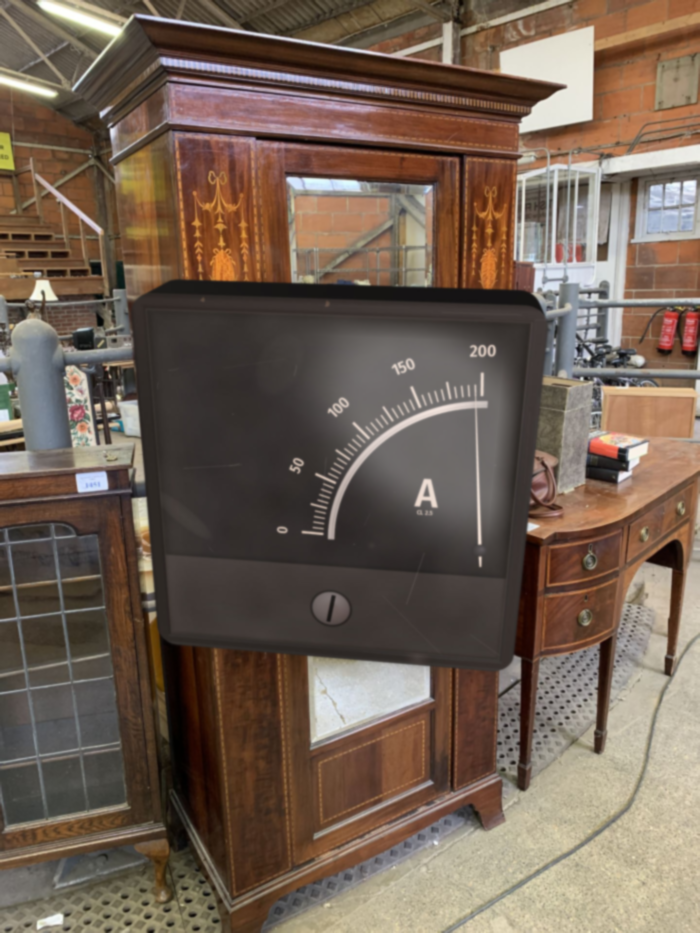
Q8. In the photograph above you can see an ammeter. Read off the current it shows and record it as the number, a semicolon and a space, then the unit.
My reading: 195; A
